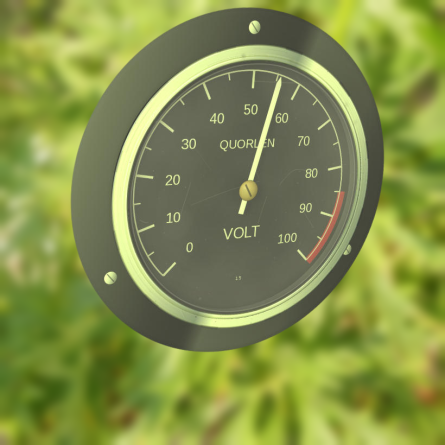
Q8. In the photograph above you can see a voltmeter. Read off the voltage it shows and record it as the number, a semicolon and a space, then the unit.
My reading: 55; V
